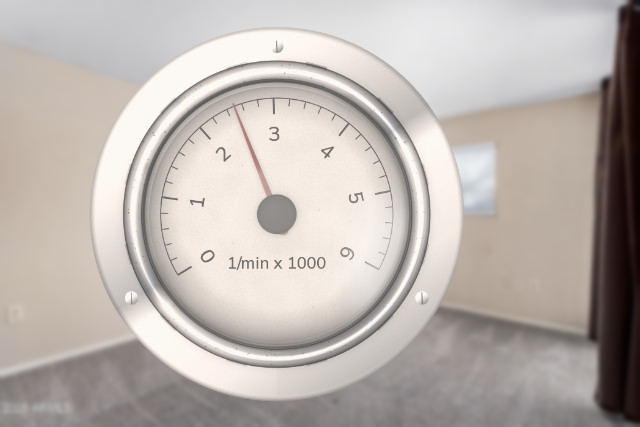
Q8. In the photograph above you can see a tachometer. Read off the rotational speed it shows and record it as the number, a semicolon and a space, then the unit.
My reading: 2500; rpm
